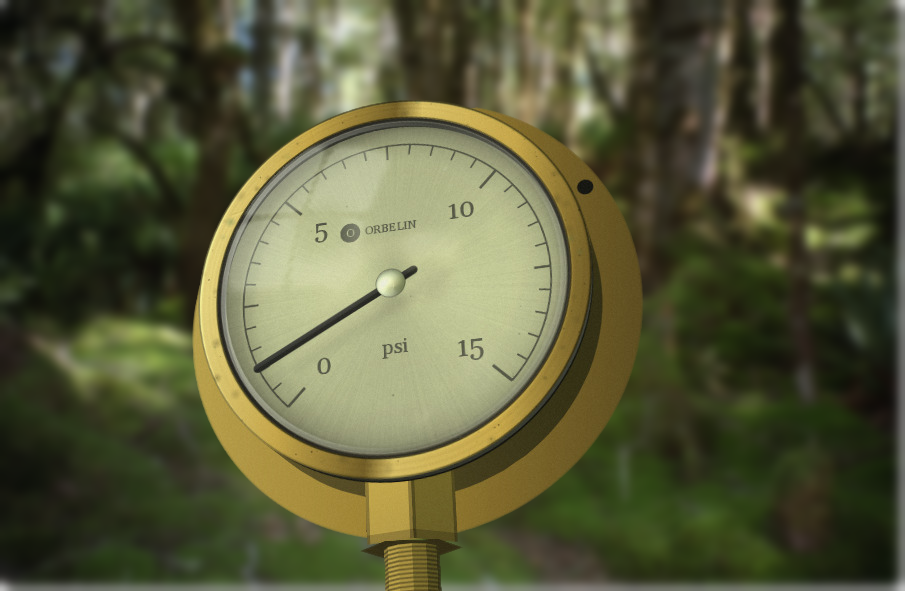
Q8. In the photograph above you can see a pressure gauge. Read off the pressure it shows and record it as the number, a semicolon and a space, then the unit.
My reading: 1; psi
